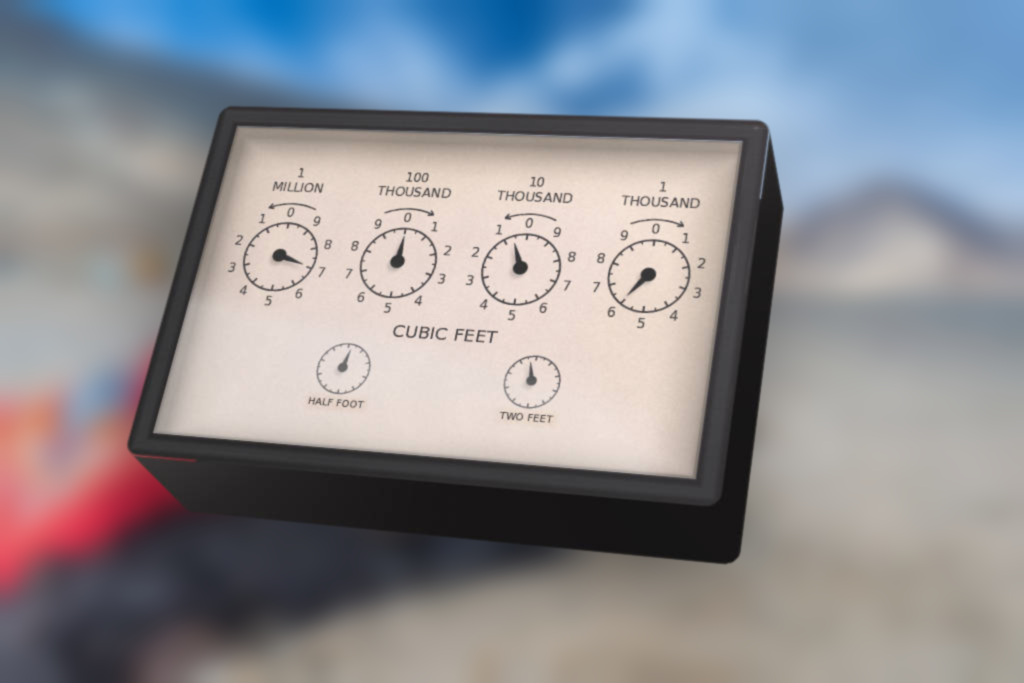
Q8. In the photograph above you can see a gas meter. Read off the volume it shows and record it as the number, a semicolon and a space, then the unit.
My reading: 700600; ft³
